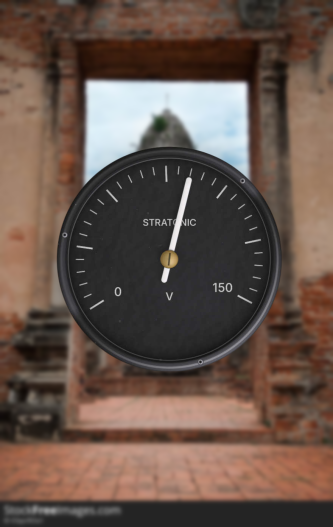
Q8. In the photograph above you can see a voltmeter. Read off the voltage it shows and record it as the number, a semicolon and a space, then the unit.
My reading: 85; V
